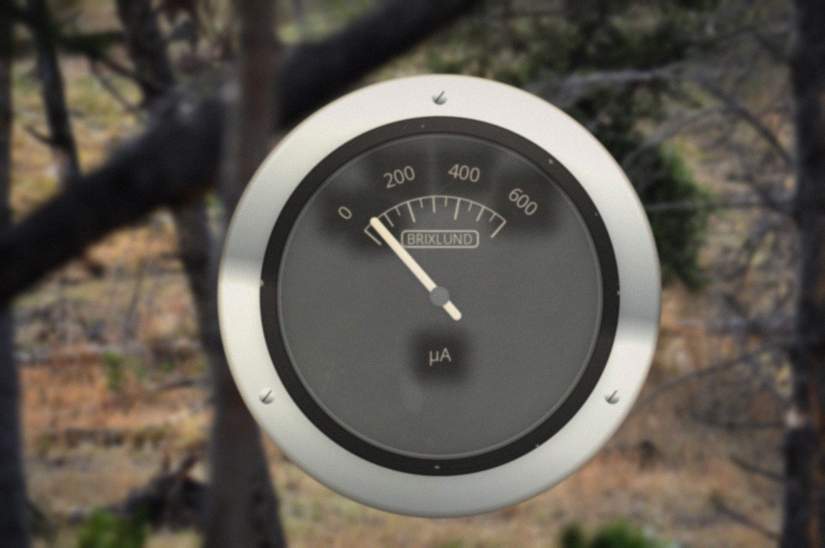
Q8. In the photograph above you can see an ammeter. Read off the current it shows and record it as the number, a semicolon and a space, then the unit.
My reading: 50; µA
